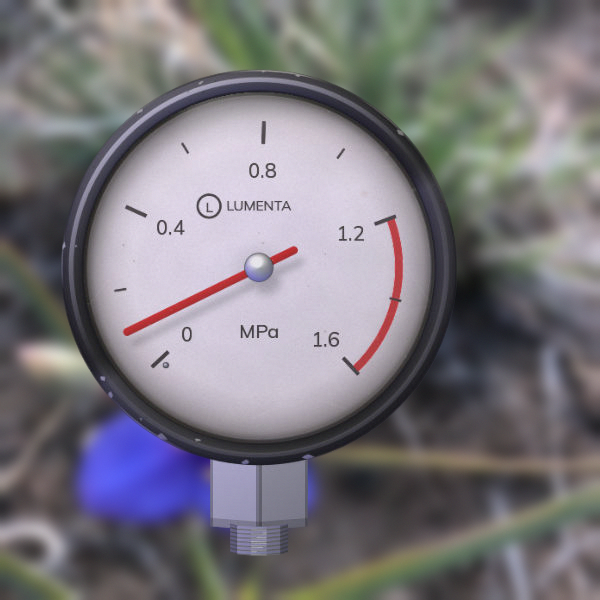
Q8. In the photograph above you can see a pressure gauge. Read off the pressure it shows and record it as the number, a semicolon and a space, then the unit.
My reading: 0.1; MPa
